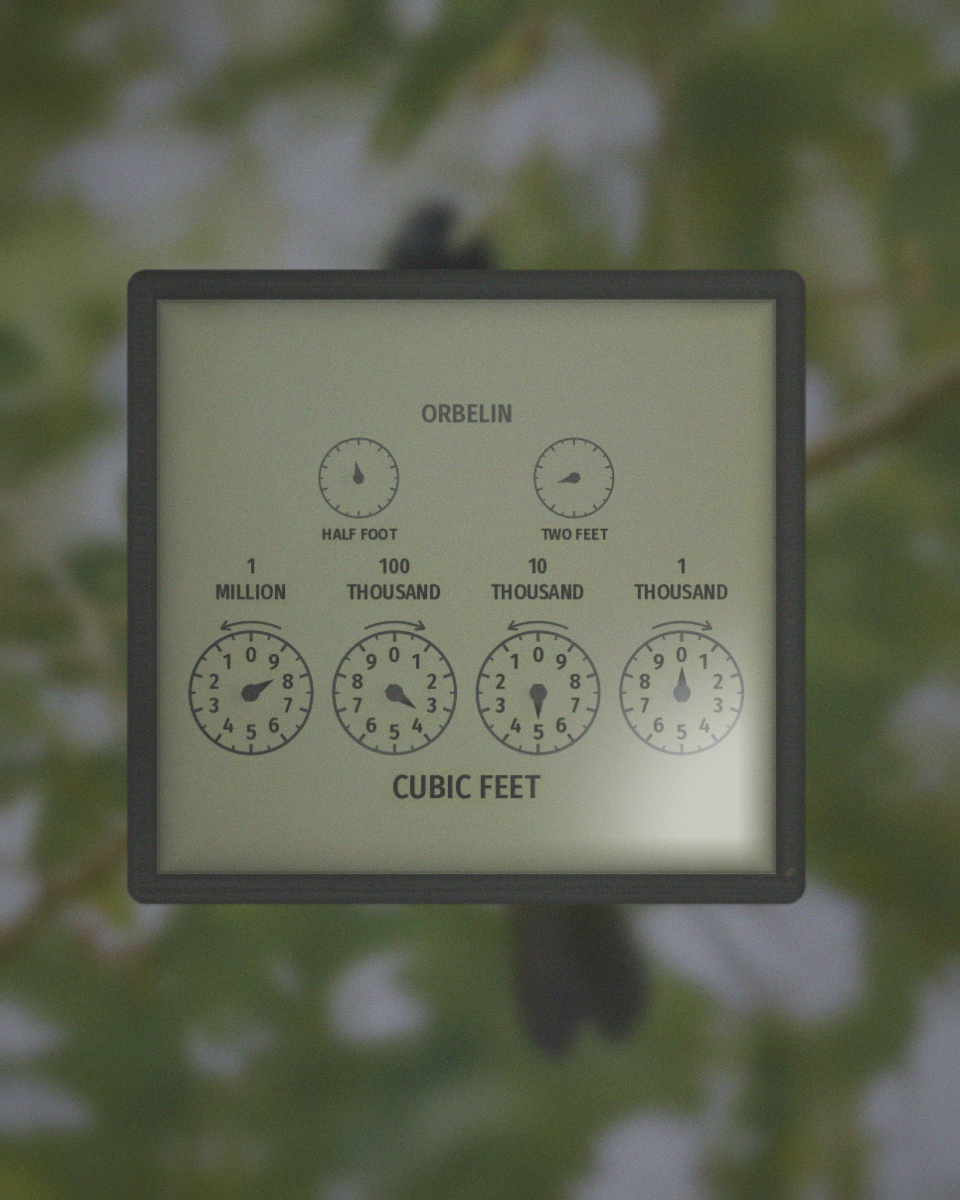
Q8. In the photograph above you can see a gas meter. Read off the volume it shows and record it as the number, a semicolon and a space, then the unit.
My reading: 835000; ft³
